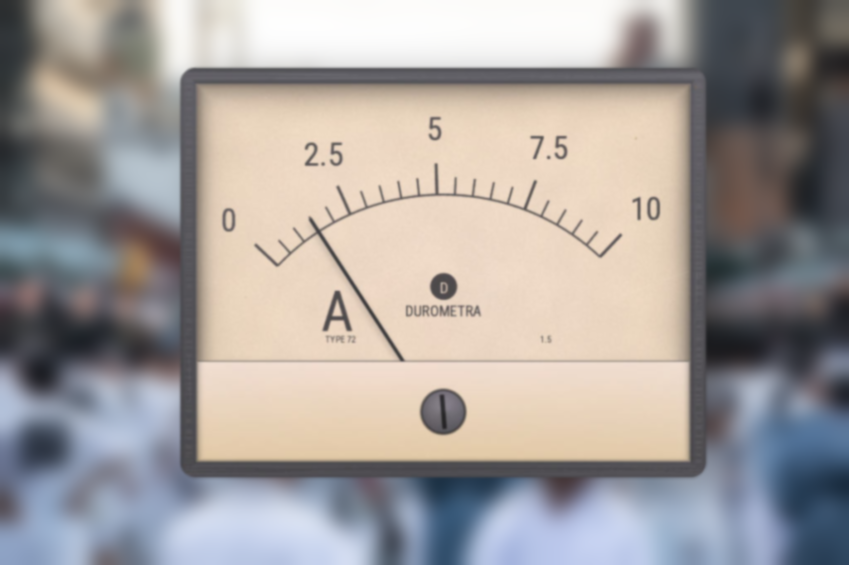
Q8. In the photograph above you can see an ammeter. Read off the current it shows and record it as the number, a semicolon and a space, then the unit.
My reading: 1.5; A
